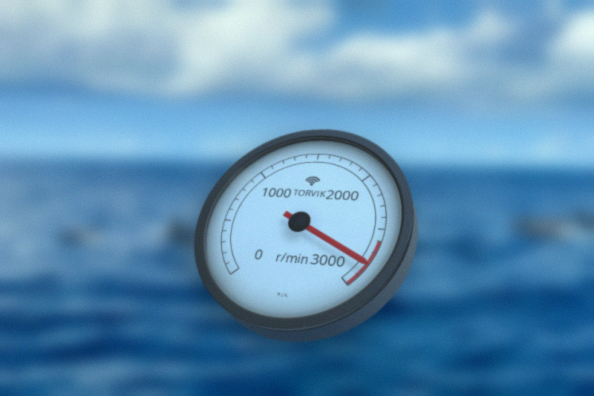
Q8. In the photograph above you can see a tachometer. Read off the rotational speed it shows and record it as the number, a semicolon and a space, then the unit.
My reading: 2800; rpm
